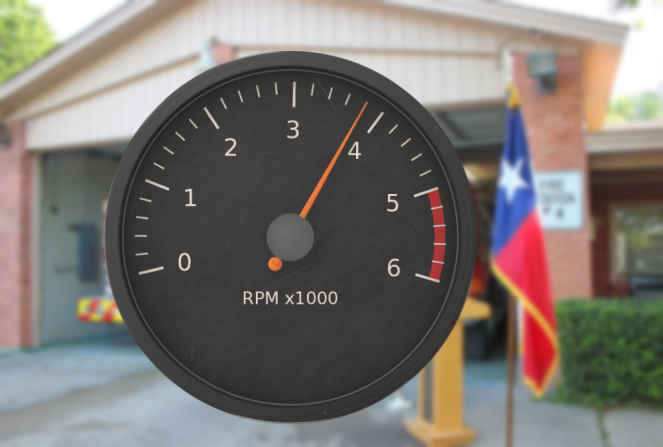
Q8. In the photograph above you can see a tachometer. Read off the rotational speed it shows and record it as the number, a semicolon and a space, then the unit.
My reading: 3800; rpm
